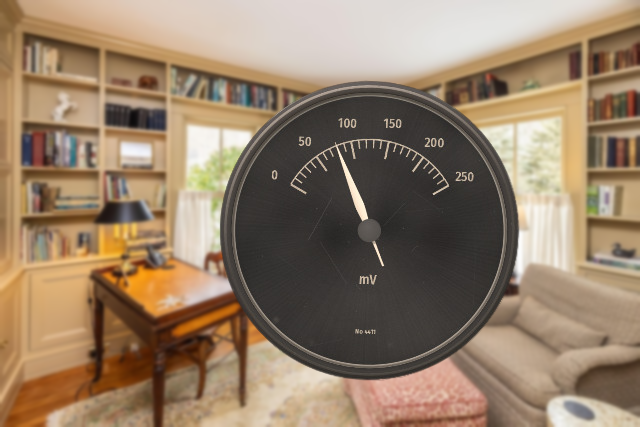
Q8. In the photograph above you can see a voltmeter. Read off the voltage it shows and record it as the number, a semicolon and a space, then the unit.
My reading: 80; mV
